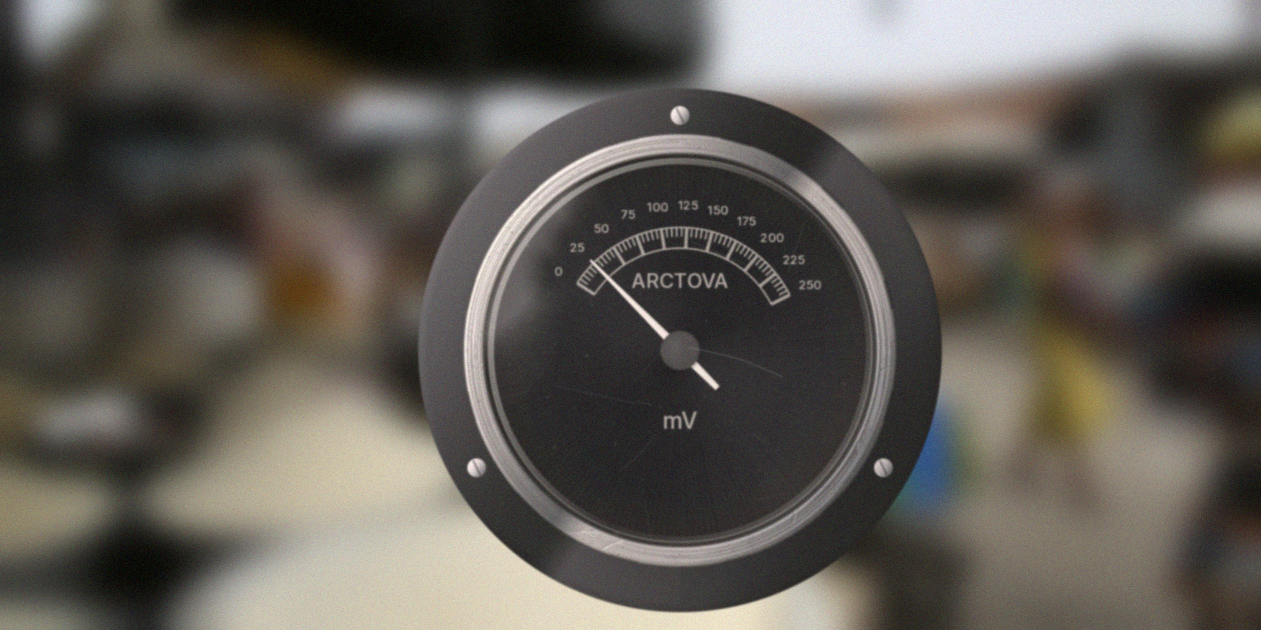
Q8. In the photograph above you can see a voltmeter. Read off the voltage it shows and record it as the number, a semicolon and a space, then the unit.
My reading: 25; mV
